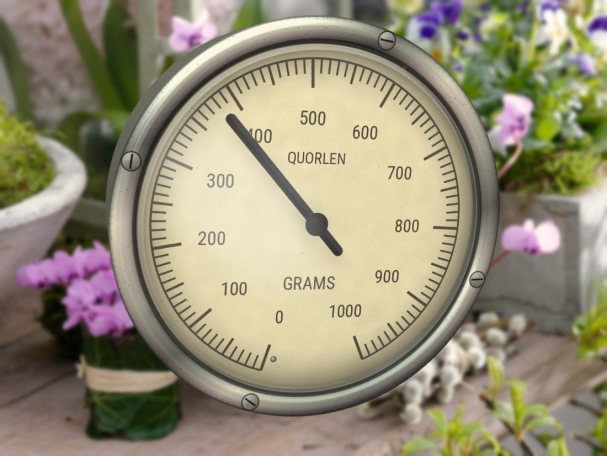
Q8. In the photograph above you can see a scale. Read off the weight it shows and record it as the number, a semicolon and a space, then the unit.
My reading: 380; g
